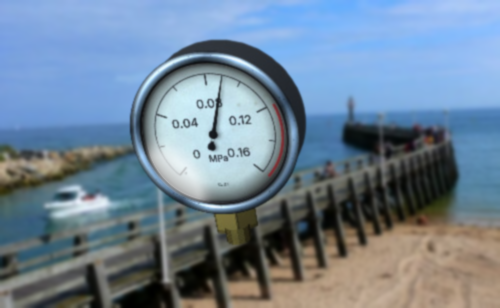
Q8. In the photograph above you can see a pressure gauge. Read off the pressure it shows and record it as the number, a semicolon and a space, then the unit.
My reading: 0.09; MPa
